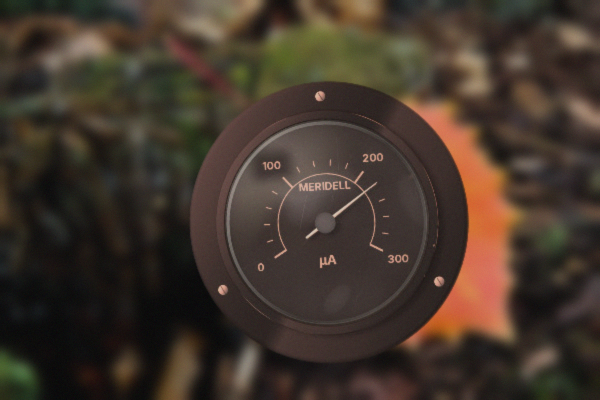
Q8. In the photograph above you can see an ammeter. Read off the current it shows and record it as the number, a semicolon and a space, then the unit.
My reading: 220; µA
